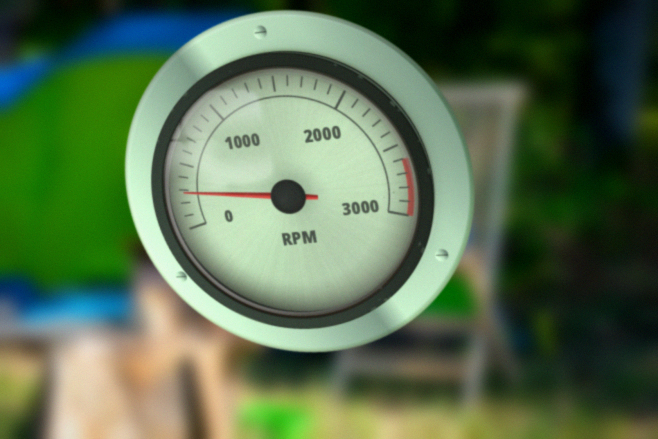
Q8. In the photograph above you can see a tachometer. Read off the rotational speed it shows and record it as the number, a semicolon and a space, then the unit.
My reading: 300; rpm
